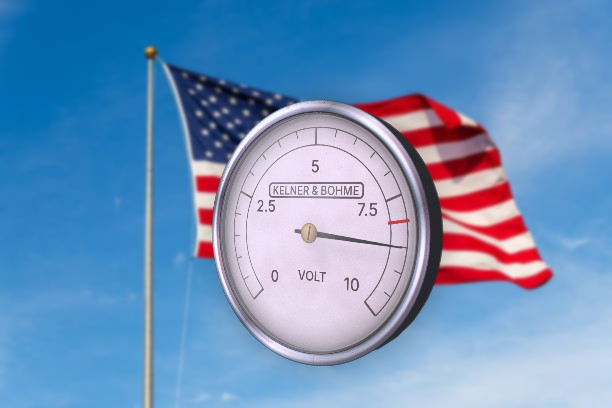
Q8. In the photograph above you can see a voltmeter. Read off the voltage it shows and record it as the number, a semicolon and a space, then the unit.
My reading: 8.5; V
